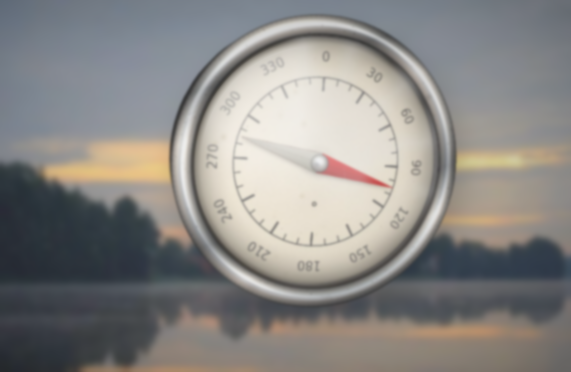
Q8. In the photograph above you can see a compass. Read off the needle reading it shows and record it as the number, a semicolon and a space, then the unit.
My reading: 105; °
